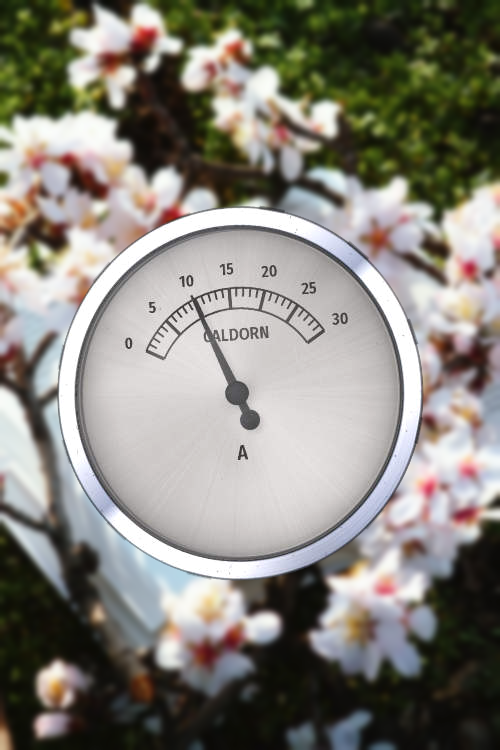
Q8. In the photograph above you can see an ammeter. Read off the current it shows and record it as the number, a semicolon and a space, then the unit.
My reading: 10; A
